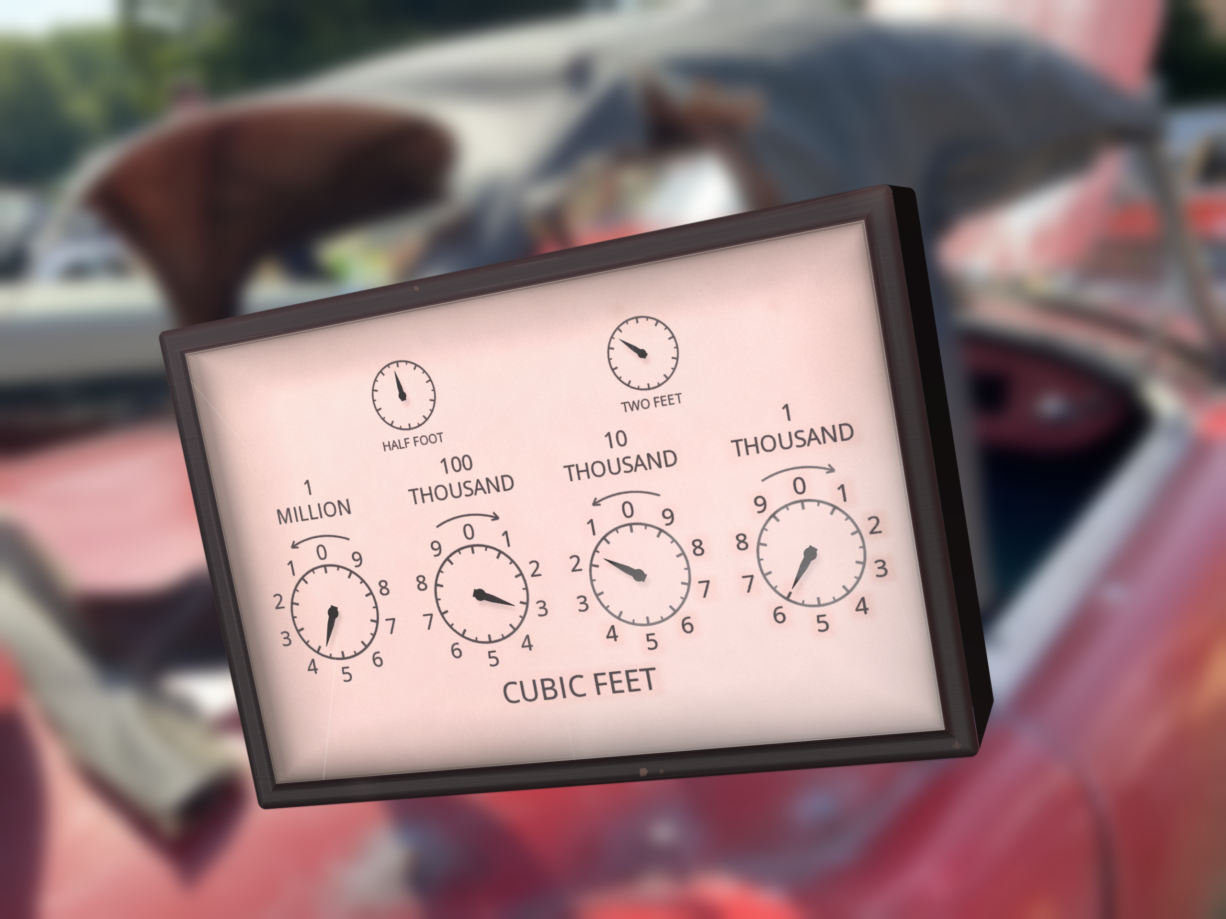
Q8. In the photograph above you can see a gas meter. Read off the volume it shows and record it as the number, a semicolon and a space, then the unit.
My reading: 431600; ft³
